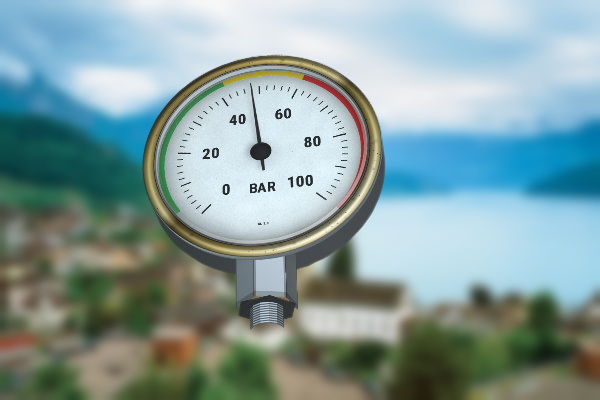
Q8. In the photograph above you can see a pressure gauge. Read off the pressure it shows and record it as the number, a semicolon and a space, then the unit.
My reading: 48; bar
